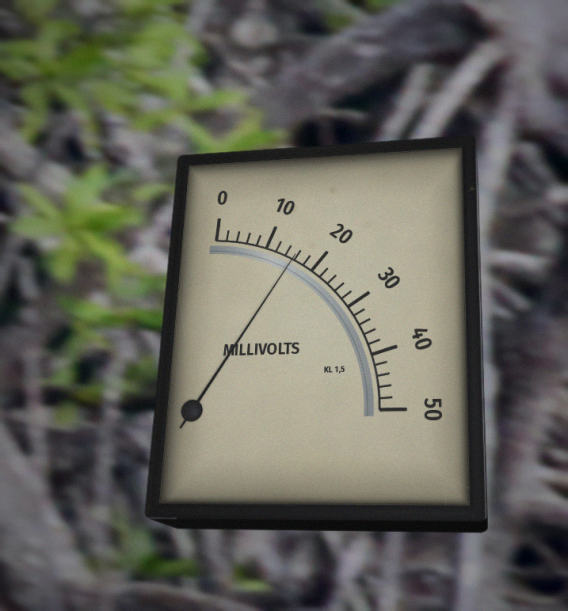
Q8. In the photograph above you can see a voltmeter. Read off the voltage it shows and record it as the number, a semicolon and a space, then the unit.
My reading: 16; mV
